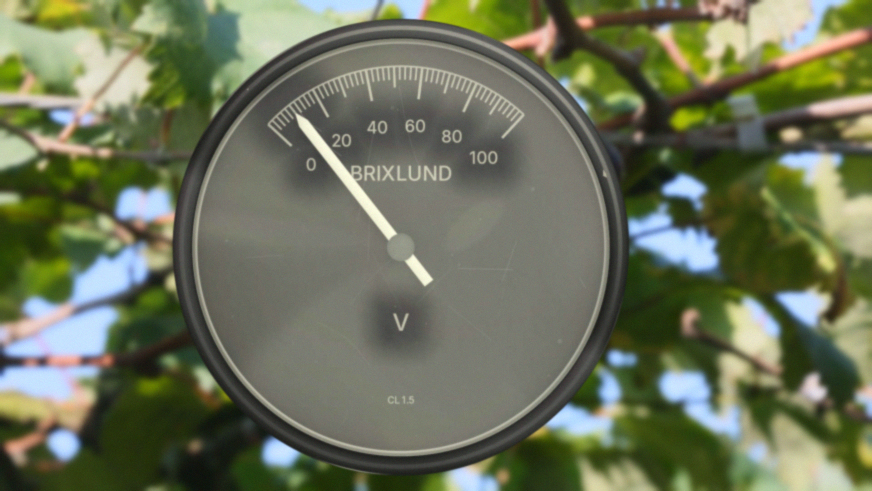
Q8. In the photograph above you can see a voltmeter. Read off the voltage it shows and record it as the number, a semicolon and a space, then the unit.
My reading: 10; V
